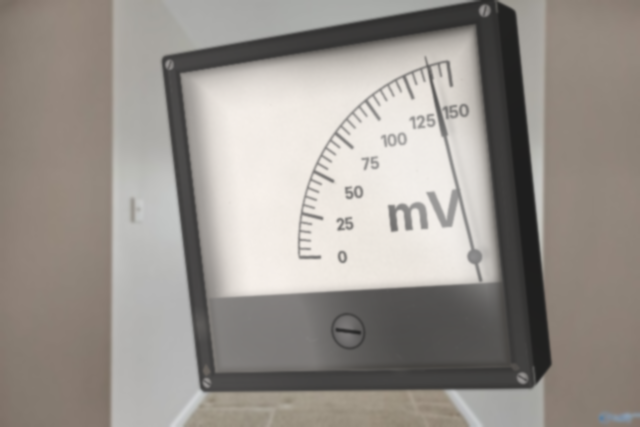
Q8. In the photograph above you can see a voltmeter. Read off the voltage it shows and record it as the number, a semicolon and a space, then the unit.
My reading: 140; mV
